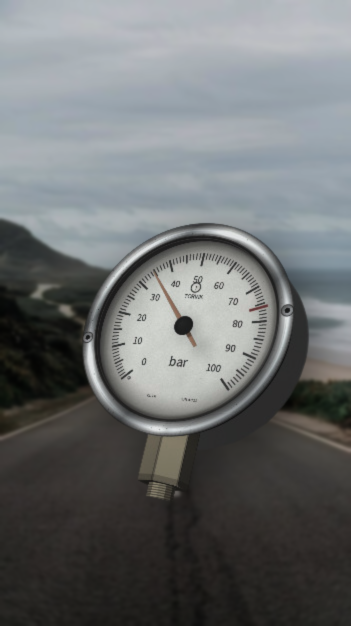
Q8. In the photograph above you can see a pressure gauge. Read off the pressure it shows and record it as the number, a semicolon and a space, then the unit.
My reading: 35; bar
